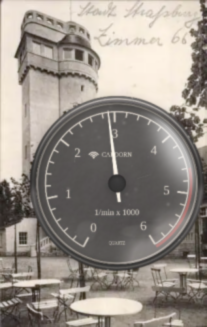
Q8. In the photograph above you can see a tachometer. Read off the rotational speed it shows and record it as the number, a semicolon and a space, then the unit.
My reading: 2900; rpm
